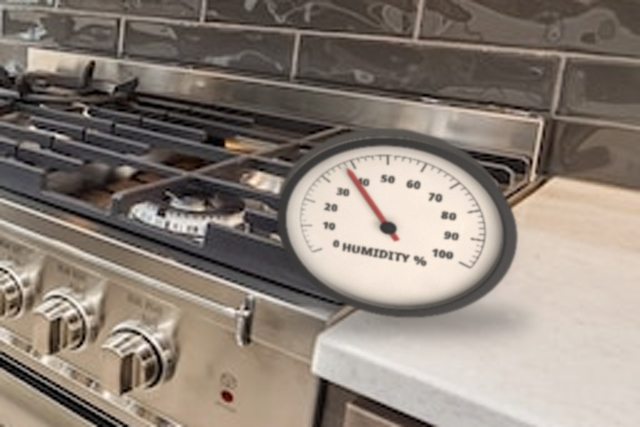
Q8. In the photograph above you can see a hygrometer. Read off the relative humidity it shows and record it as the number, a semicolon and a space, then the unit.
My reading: 38; %
